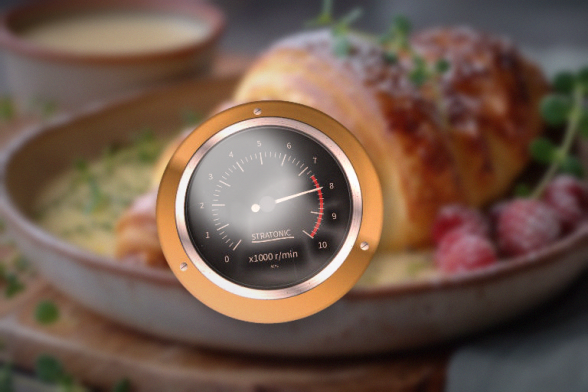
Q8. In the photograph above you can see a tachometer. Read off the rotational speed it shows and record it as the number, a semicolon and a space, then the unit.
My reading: 8000; rpm
